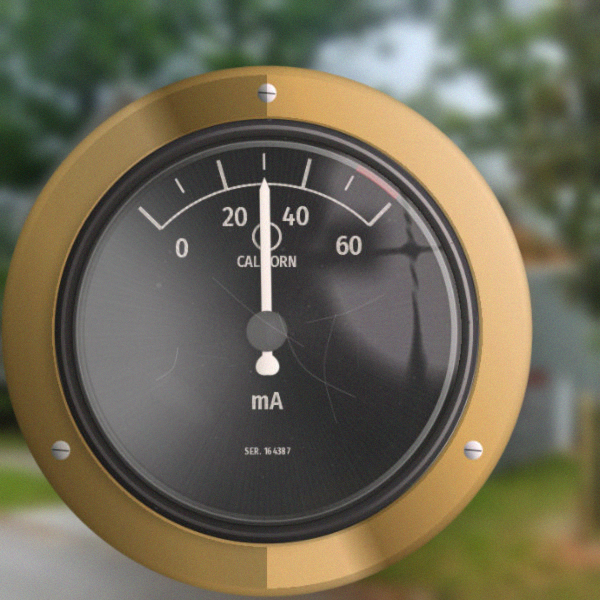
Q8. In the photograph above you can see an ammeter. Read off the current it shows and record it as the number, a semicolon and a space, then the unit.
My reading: 30; mA
